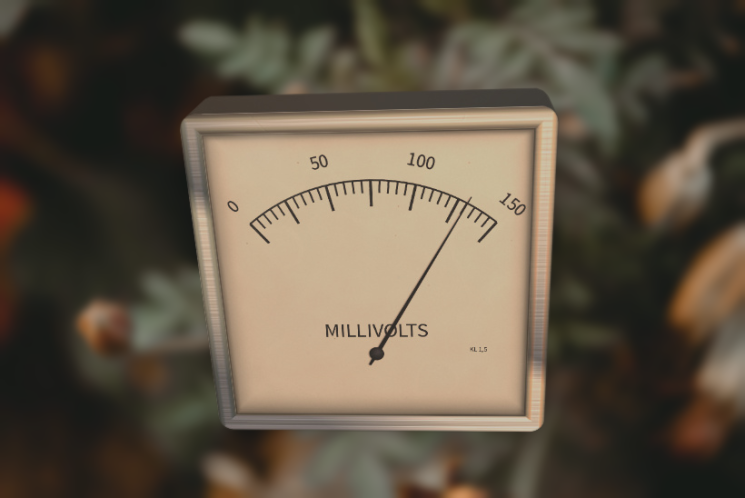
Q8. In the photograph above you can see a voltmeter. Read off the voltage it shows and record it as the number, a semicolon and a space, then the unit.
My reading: 130; mV
